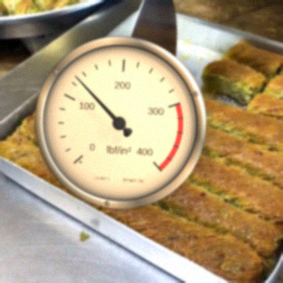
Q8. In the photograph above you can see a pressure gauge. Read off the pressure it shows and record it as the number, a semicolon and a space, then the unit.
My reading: 130; psi
